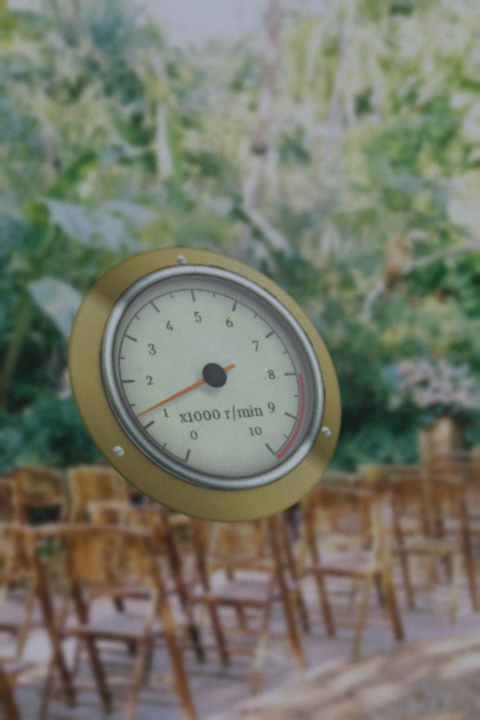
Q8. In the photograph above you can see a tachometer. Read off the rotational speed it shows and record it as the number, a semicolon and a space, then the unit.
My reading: 1250; rpm
